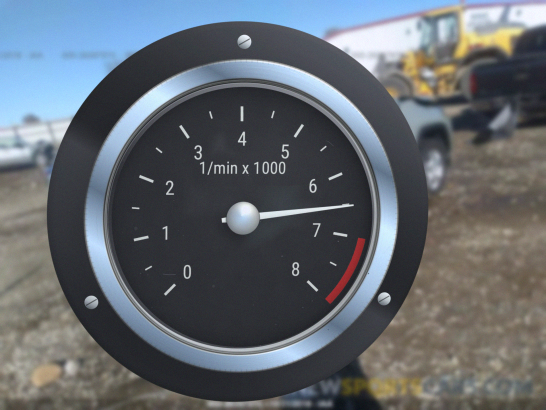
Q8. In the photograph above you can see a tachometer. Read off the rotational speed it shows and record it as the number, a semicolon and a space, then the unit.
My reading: 6500; rpm
